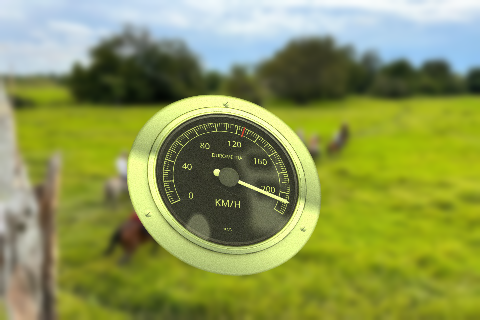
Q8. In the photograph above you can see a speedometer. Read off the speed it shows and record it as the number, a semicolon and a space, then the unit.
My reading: 210; km/h
